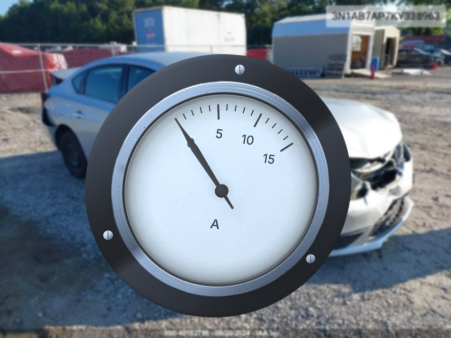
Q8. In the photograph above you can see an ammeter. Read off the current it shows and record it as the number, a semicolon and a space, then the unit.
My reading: 0; A
